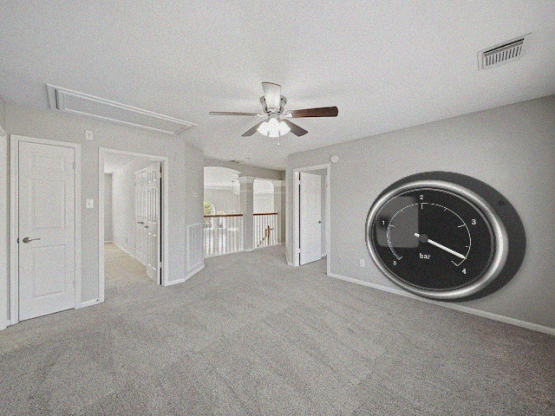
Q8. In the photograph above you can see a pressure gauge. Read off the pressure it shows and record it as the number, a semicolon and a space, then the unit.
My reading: 3.75; bar
